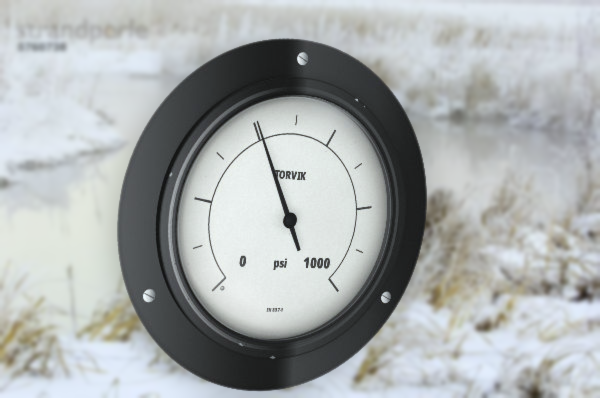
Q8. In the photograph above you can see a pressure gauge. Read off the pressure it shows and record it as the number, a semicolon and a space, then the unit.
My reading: 400; psi
